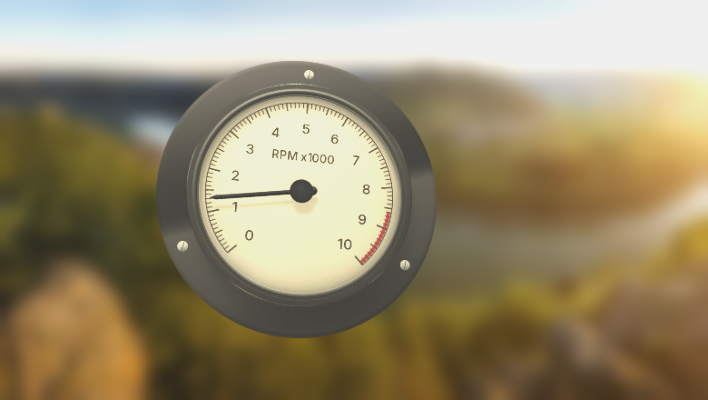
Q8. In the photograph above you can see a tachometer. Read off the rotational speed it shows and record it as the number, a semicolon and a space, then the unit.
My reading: 1300; rpm
